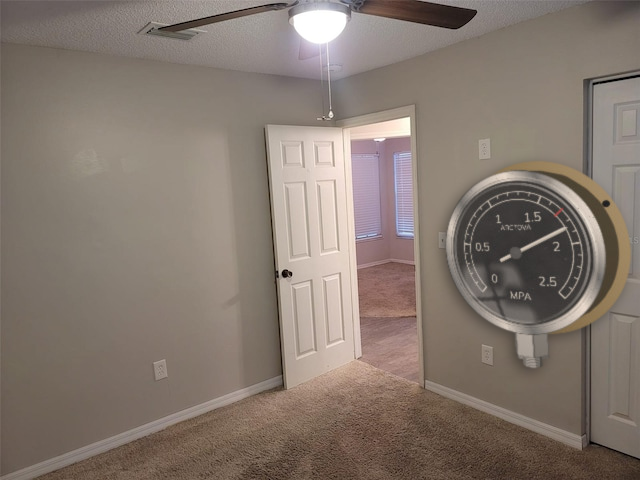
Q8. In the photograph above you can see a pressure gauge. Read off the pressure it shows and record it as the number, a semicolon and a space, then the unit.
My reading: 1.85; MPa
